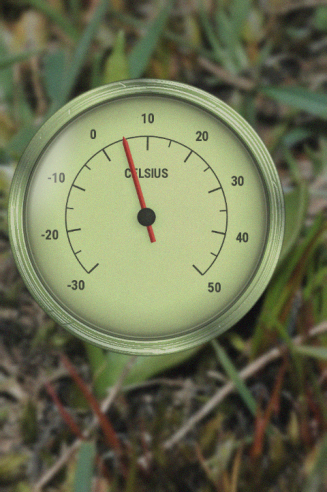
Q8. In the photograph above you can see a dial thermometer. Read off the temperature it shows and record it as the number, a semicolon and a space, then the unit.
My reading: 5; °C
